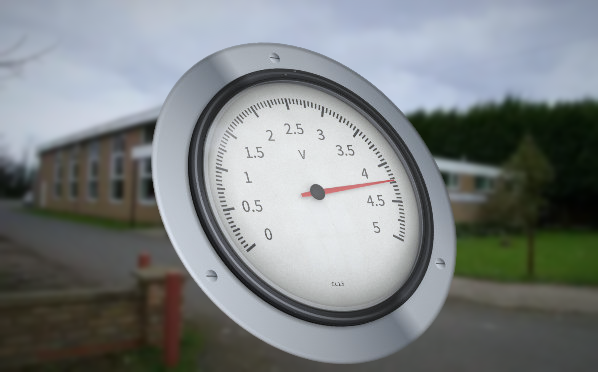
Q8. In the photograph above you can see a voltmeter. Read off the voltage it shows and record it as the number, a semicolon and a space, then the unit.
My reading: 4.25; V
